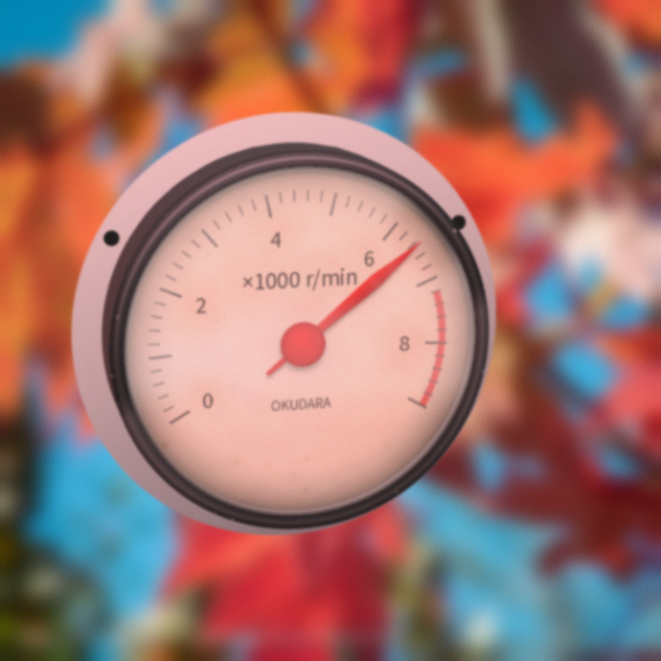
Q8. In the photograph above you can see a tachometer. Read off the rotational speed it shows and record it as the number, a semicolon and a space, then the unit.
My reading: 6400; rpm
